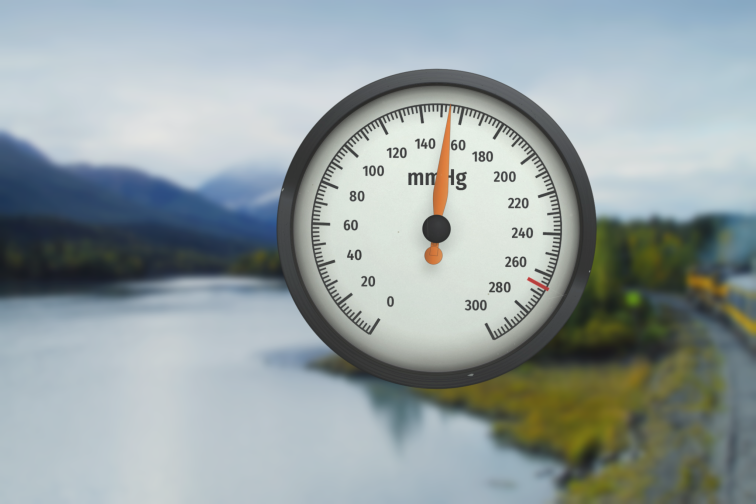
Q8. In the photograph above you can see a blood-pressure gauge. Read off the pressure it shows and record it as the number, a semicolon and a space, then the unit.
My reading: 154; mmHg
